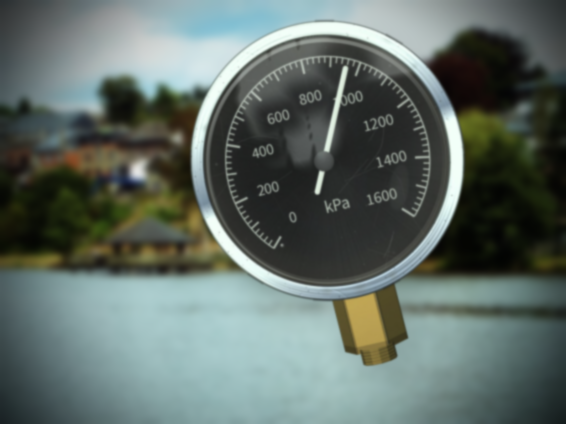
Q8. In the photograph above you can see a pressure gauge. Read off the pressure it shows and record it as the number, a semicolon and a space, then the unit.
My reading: 960; kPa
